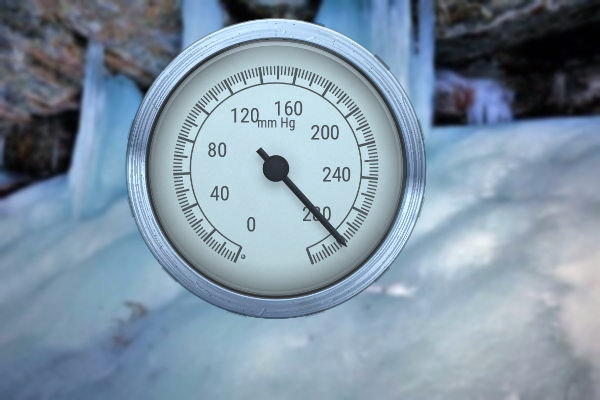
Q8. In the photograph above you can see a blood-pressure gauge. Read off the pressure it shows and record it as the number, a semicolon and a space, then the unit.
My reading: 280; mmHg
